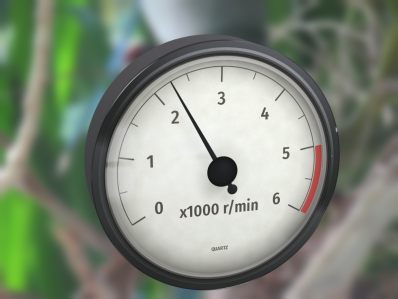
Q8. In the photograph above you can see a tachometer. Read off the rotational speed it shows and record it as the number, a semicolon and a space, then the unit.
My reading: 2250; rpm
